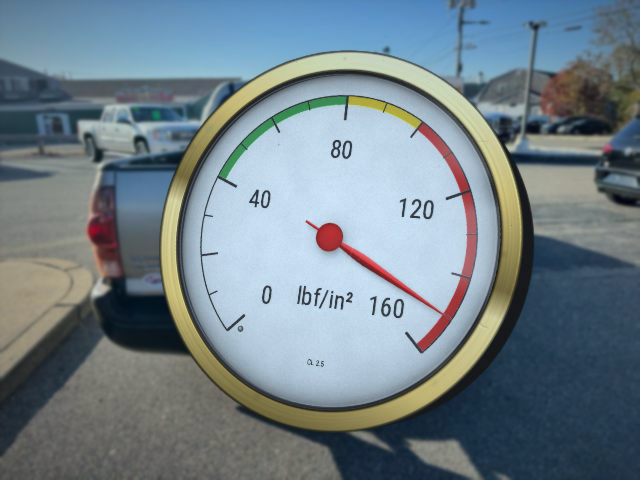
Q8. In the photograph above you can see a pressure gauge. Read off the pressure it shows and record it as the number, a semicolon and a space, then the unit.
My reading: 150; psi
